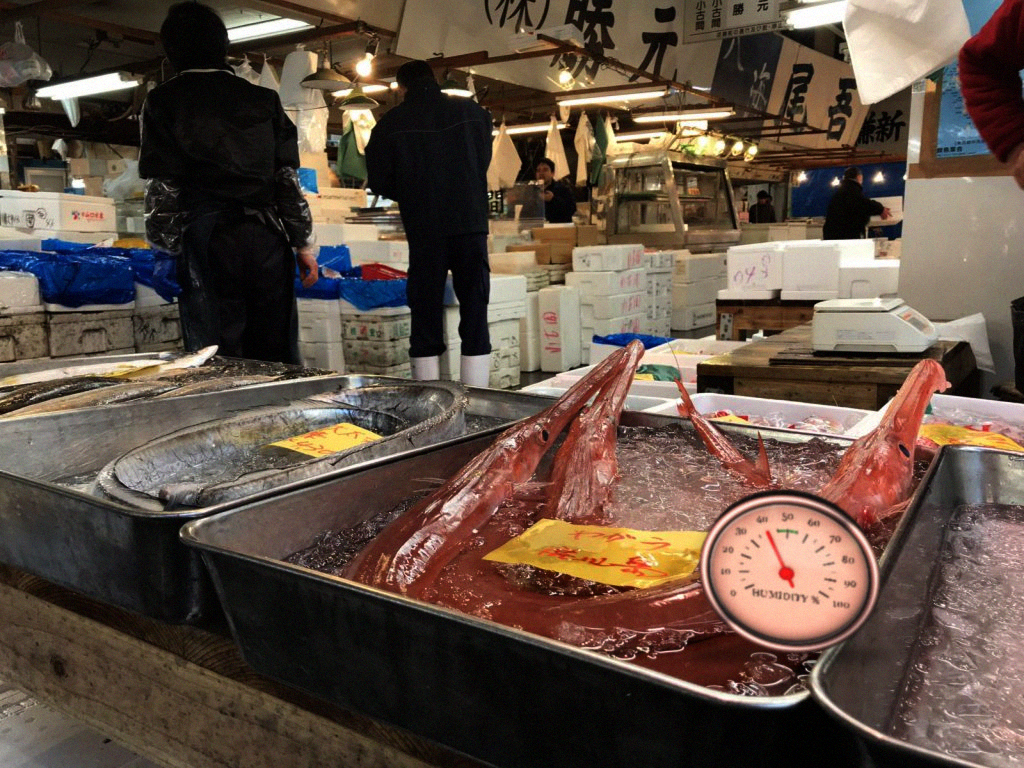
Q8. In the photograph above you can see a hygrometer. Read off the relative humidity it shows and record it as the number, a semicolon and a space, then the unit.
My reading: 40; %
